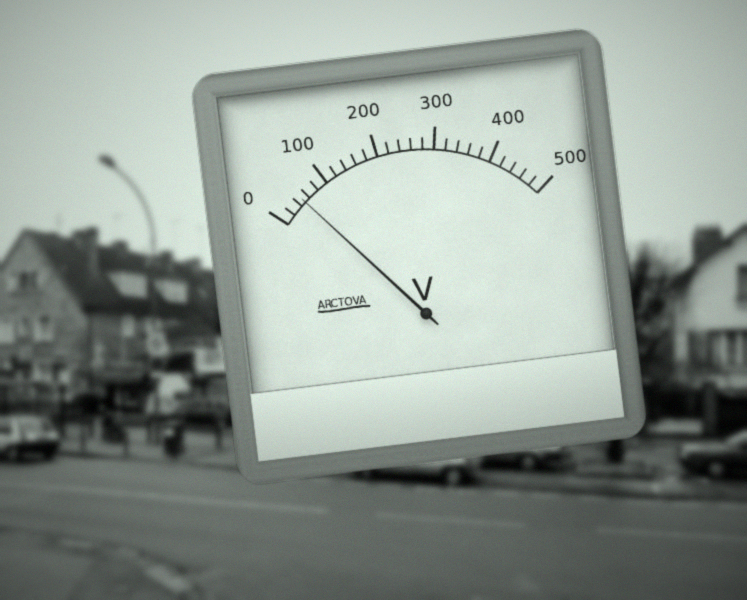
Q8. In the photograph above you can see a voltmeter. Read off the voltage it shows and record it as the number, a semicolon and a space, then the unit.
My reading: 50; V
